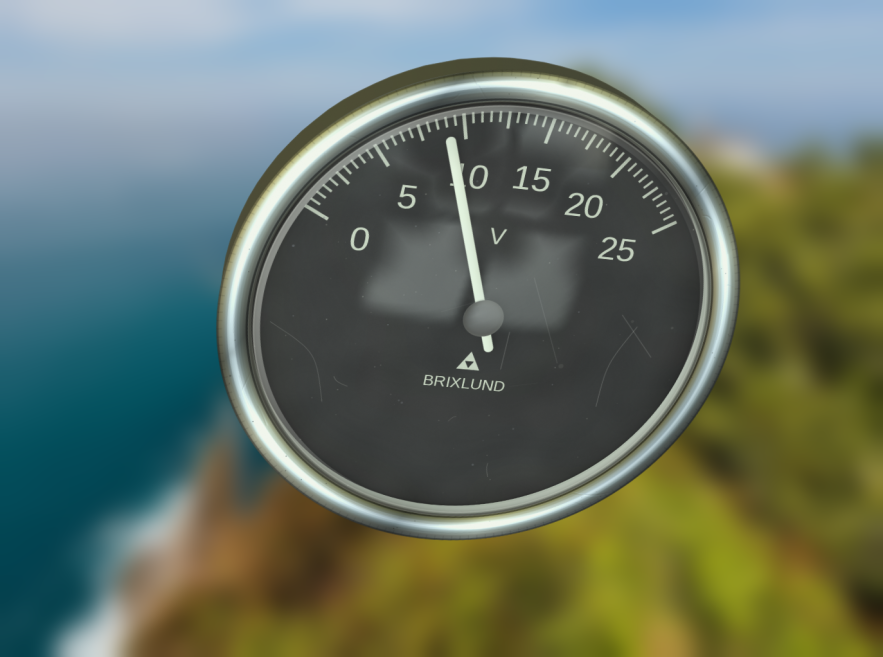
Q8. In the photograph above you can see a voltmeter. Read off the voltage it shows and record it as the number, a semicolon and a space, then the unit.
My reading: 9; V
